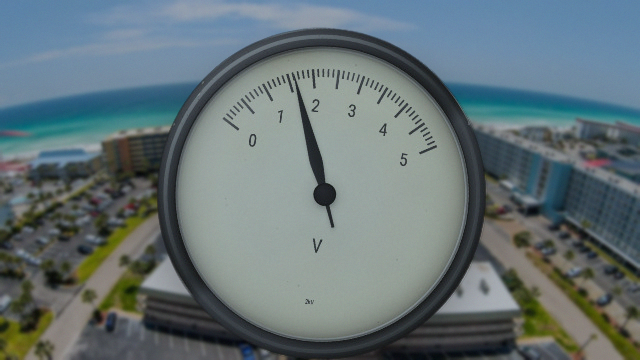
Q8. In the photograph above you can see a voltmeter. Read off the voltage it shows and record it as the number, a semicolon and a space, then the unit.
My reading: 1.6; V
